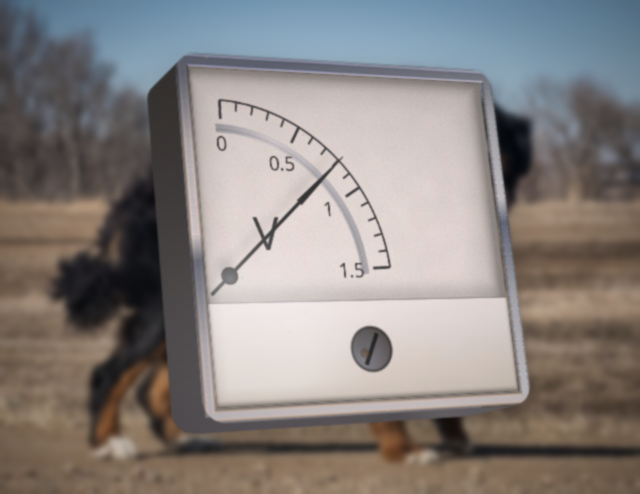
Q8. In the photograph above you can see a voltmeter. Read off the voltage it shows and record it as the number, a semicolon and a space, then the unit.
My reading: 0.8; V
